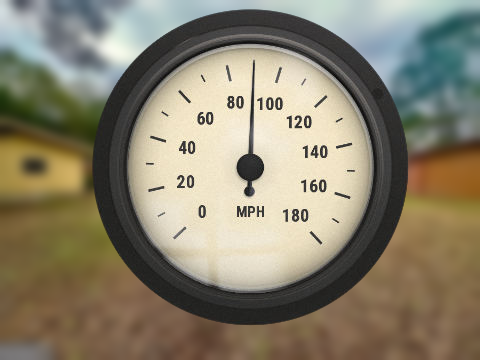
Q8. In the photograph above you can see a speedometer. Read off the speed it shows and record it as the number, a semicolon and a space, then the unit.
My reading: 90; mph
